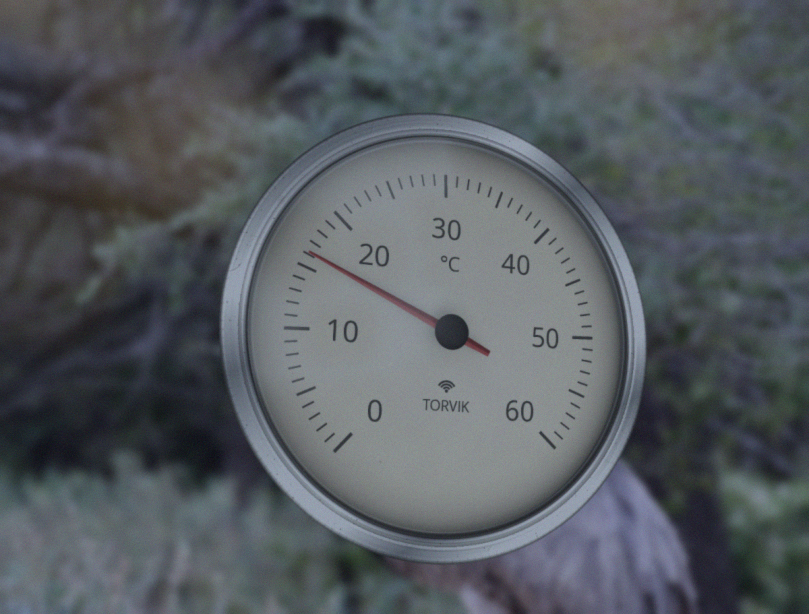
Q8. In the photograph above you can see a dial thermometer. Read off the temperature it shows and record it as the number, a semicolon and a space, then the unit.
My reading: 16; °C
